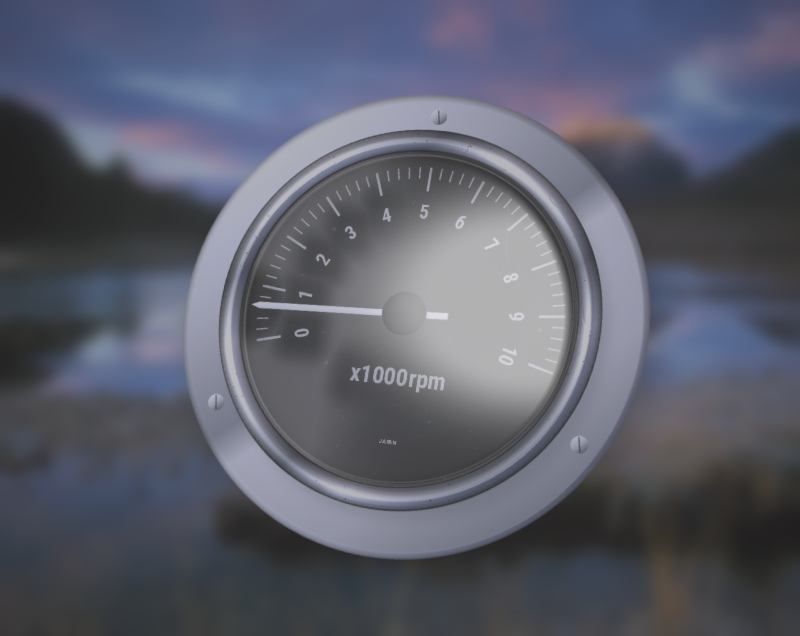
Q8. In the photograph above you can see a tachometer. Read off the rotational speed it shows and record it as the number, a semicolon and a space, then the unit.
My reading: 600; rpm
